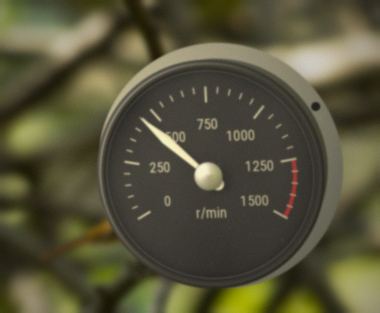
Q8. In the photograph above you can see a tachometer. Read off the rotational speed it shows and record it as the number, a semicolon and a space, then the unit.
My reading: 450; rpm
